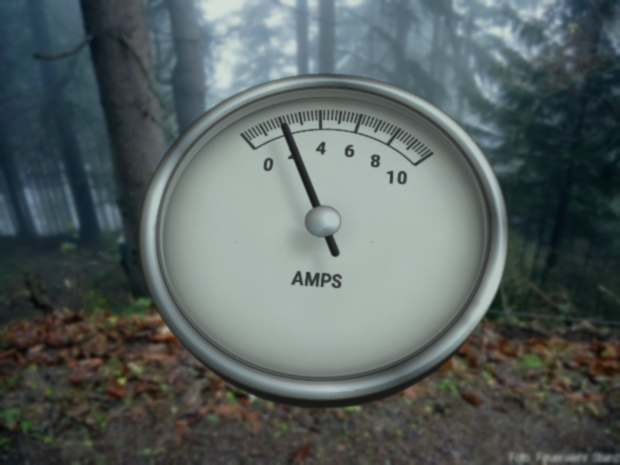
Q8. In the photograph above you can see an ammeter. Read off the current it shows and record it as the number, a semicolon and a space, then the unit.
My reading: 2; A
